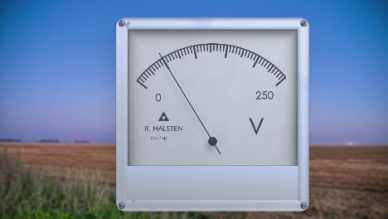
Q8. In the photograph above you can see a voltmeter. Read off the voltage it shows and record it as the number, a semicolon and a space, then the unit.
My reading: 50; V
